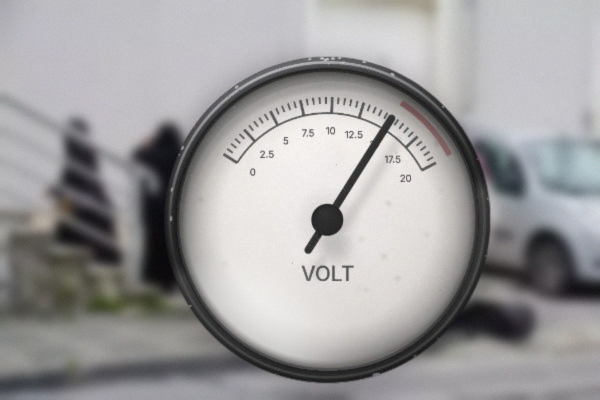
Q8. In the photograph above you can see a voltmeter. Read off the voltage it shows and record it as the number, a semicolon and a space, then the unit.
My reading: 15; V
